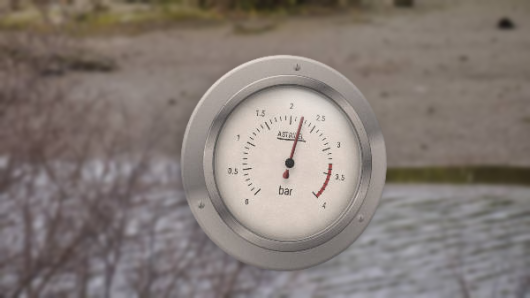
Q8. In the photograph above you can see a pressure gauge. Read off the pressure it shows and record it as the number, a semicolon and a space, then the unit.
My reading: 2.2; bar
